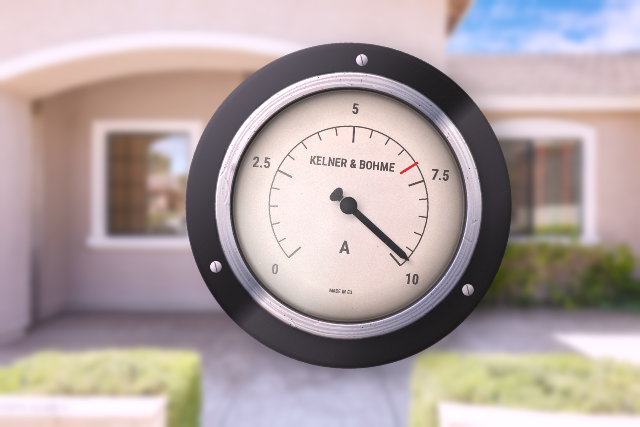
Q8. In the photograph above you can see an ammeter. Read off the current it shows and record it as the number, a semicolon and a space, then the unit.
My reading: 9.75; A
